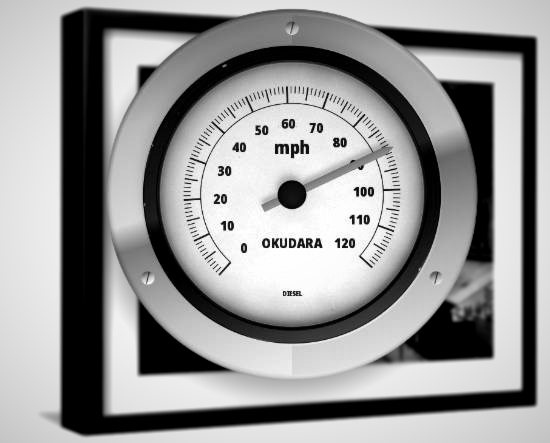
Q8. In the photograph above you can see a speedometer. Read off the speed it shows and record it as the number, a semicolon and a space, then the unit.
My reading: 90; mph
